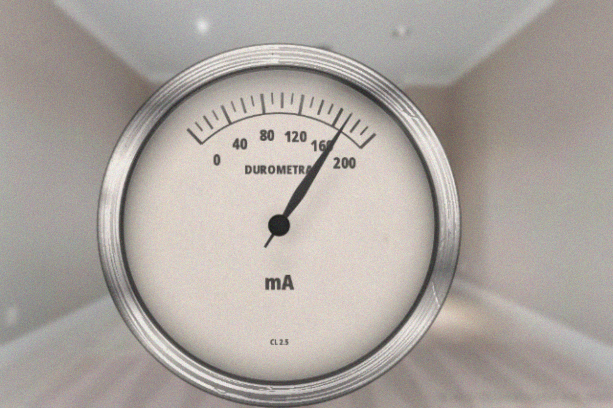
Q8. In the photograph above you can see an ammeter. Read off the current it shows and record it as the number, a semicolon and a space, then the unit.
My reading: 170; mA
